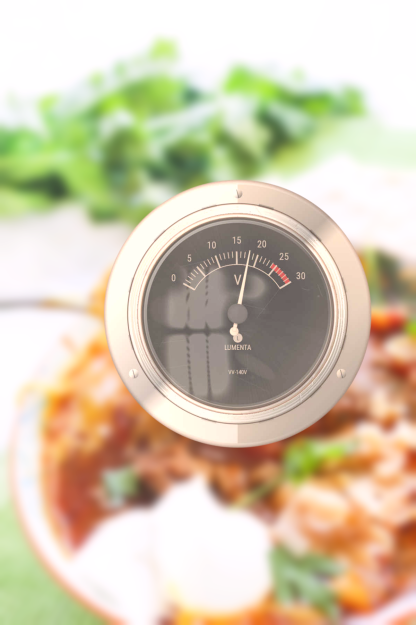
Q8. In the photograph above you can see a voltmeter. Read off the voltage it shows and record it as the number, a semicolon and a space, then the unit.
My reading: 18; V
